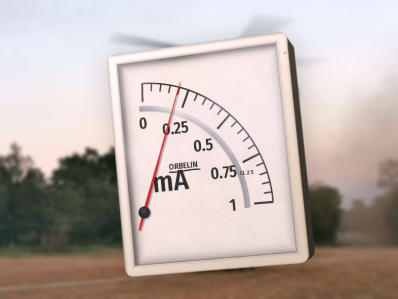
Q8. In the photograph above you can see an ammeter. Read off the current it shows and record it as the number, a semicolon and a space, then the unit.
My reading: 0.2; mA
